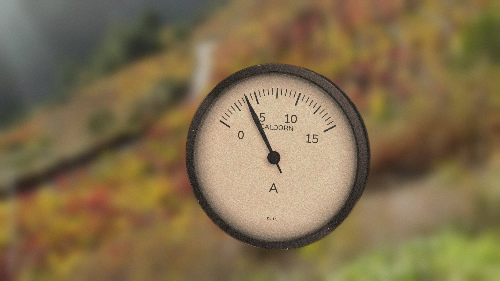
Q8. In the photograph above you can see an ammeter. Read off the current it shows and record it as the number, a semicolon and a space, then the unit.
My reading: 4; A
